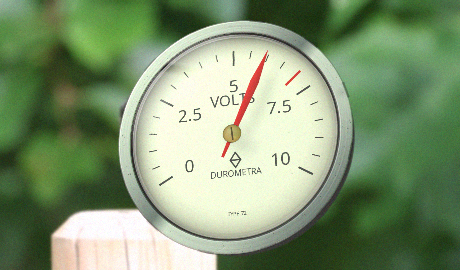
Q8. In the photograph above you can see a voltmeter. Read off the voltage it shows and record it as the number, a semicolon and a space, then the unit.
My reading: 6; V
